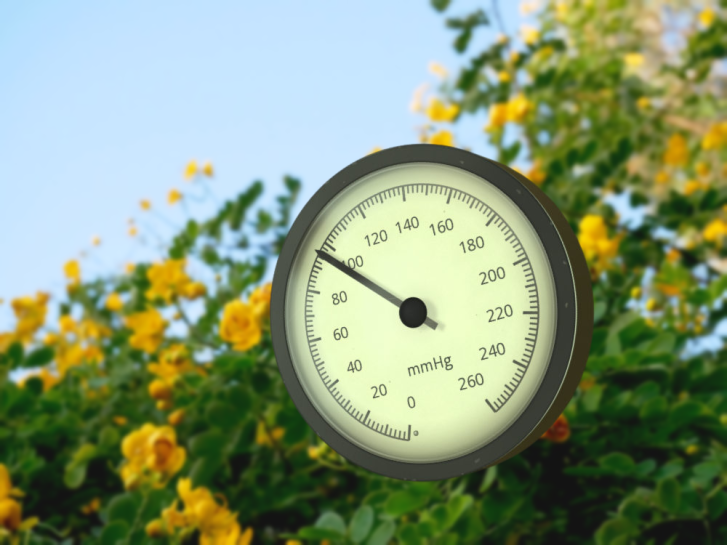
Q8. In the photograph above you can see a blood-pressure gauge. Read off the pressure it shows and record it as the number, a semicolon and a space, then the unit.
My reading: 96; mmHg
